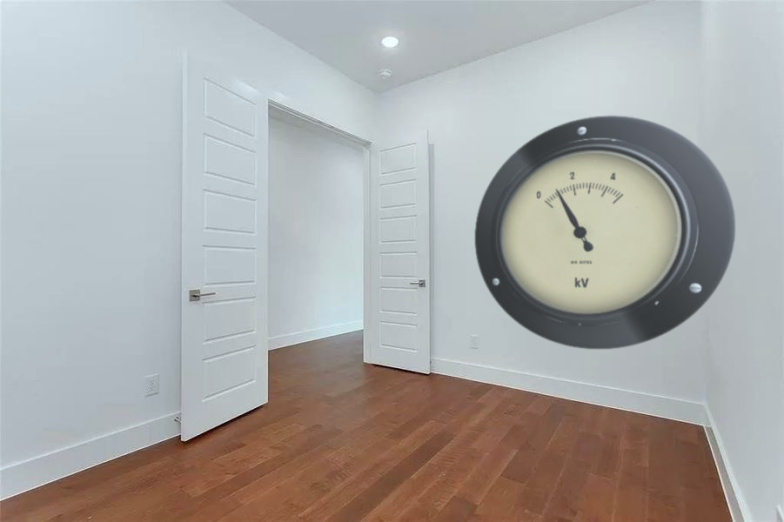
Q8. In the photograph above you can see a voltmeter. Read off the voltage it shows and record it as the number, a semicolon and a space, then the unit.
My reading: 1; kV
